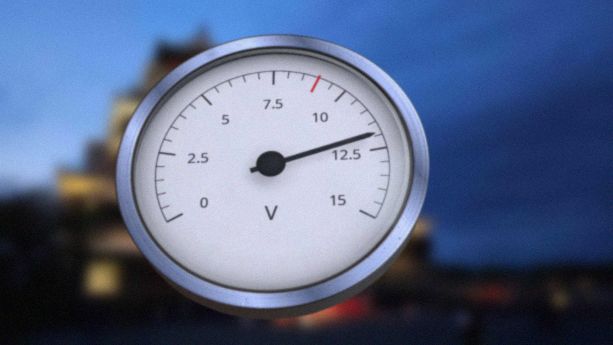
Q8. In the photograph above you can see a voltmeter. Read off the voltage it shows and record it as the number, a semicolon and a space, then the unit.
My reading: 12; V
